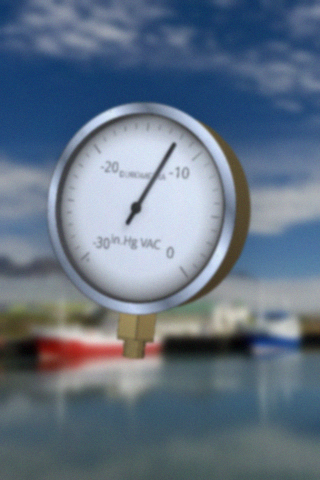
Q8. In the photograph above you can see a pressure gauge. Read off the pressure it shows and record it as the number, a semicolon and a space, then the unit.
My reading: -12; inHg
